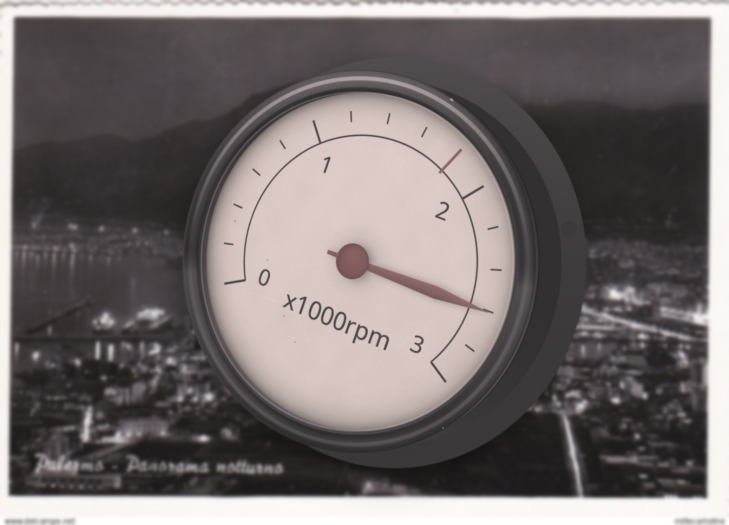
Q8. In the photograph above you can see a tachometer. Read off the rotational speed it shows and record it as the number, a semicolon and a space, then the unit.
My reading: 2600; rpm
